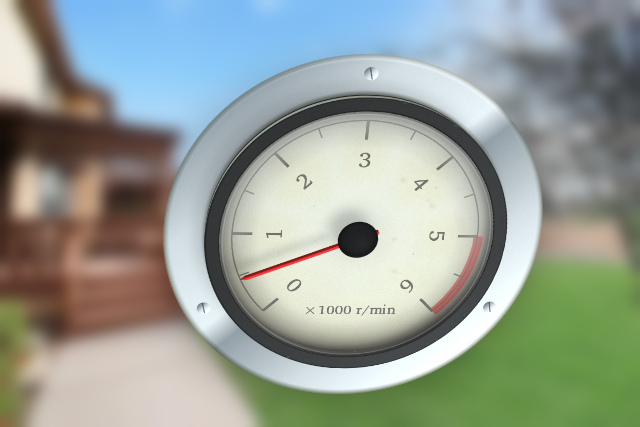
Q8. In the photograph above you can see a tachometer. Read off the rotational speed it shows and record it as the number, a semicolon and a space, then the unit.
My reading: 500; rpm
